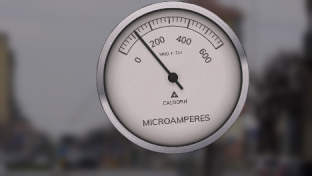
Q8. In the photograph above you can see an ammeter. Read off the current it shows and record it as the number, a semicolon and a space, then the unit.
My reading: 120; µA
